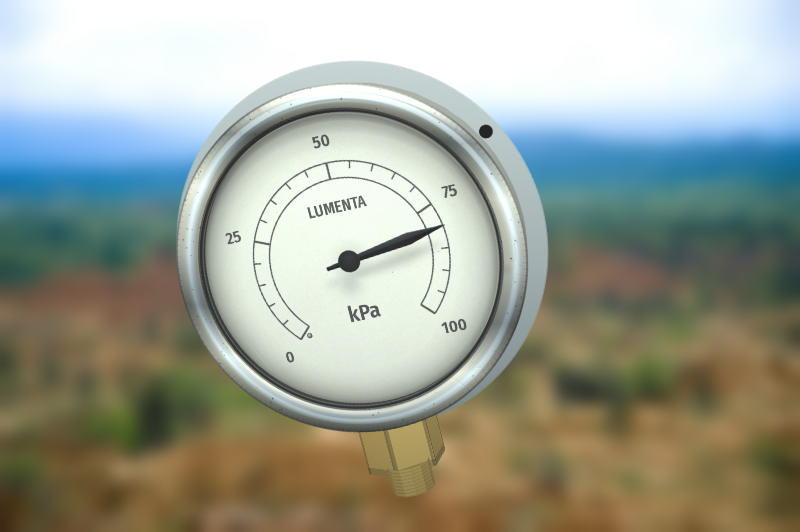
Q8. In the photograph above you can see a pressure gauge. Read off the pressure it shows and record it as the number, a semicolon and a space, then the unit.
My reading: 80; kPa
